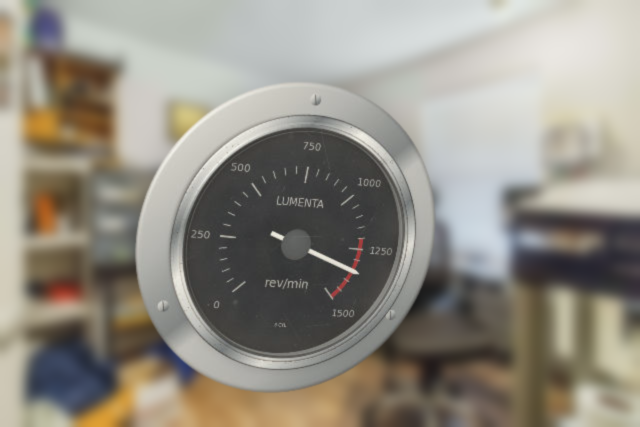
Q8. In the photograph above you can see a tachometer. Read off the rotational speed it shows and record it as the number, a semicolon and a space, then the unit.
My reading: 1350; rpm
